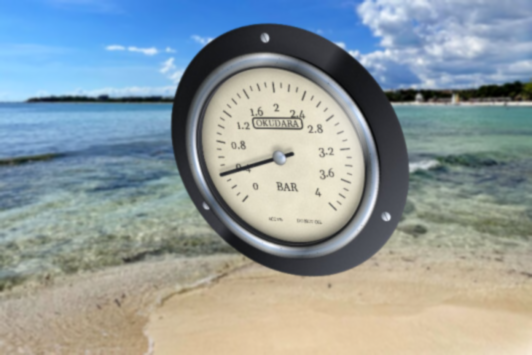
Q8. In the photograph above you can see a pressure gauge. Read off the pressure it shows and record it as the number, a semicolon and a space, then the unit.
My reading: 0.4; bar
